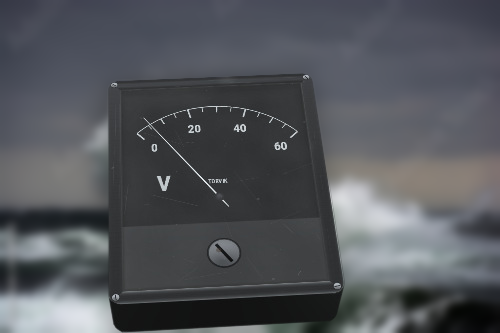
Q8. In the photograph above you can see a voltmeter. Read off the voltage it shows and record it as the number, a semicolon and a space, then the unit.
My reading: 5; V
